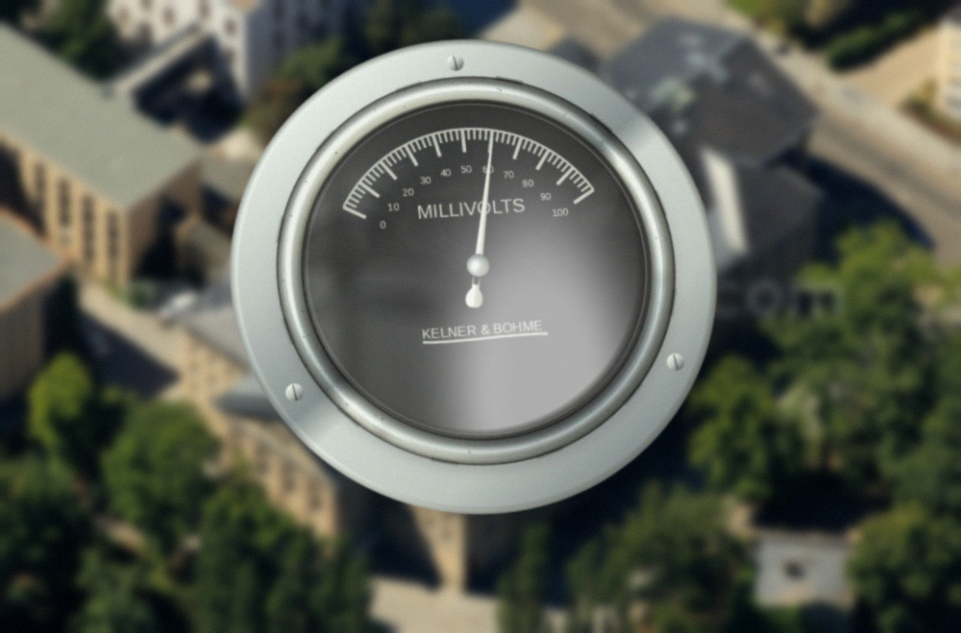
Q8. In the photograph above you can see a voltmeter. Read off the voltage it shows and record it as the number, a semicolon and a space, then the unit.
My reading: 60; mV
